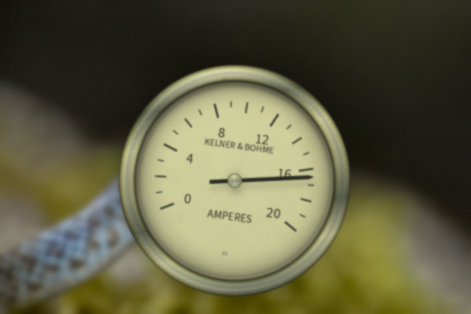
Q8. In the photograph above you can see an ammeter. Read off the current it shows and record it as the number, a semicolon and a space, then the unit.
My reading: 16.5; A
